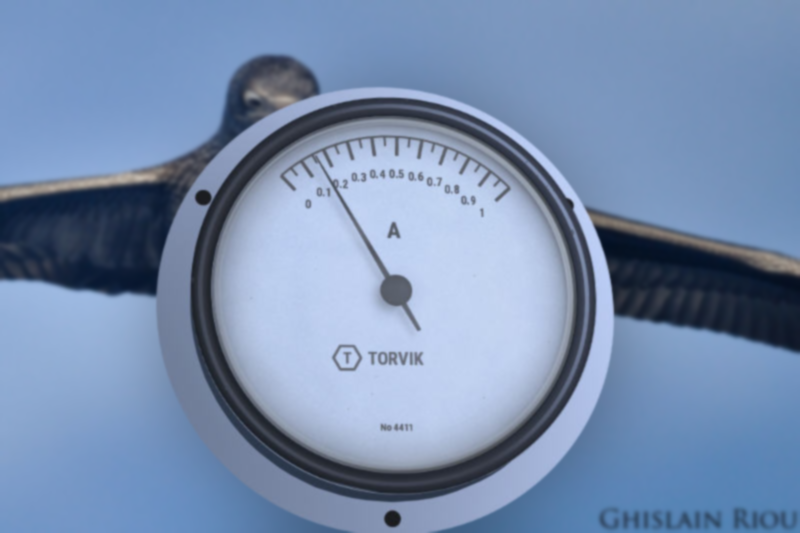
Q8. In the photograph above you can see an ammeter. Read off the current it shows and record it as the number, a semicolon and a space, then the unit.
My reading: 0.15; A
